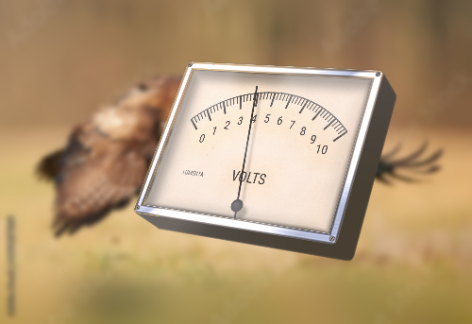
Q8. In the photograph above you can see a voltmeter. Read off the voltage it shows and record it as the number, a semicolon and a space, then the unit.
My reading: 4; V
